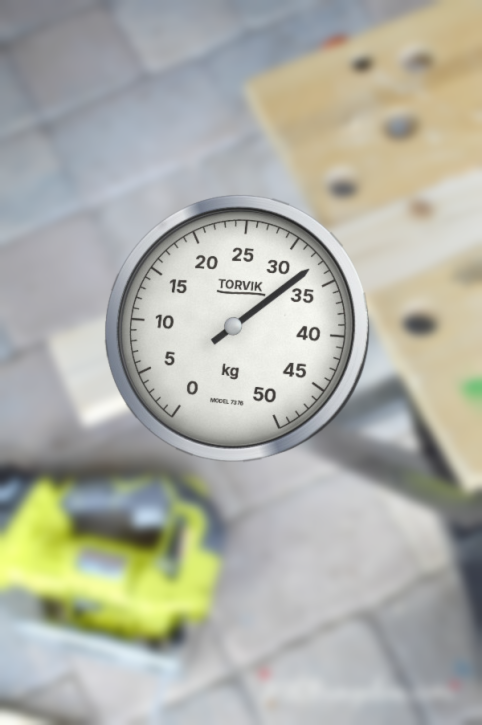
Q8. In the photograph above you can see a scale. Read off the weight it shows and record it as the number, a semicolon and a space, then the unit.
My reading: 33; kg
